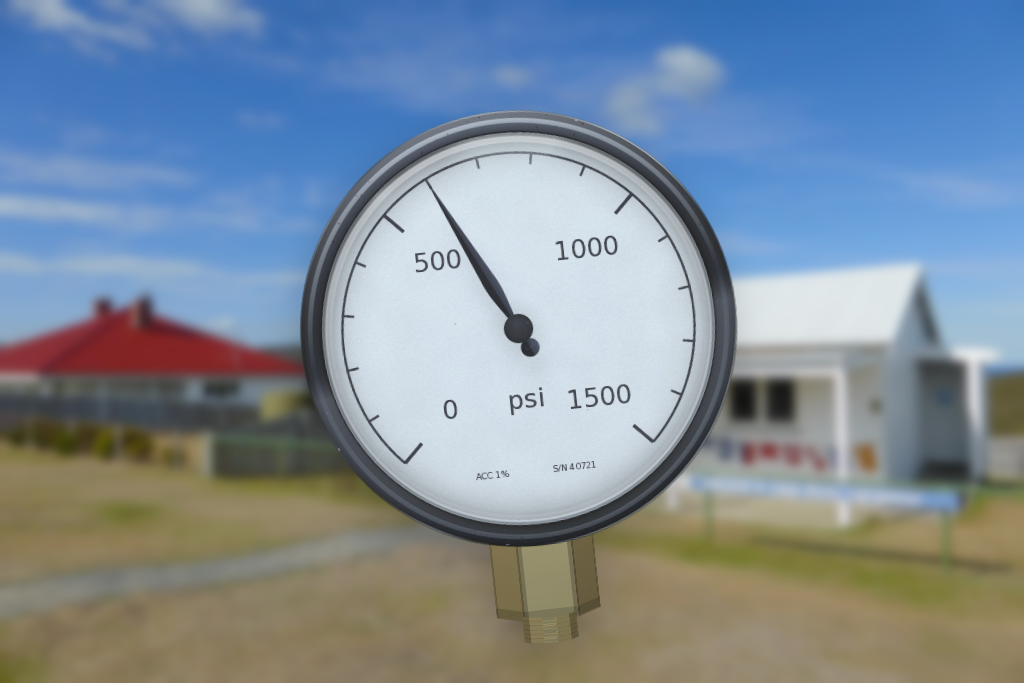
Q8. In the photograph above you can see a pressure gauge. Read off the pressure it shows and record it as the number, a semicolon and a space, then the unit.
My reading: 600; psi
